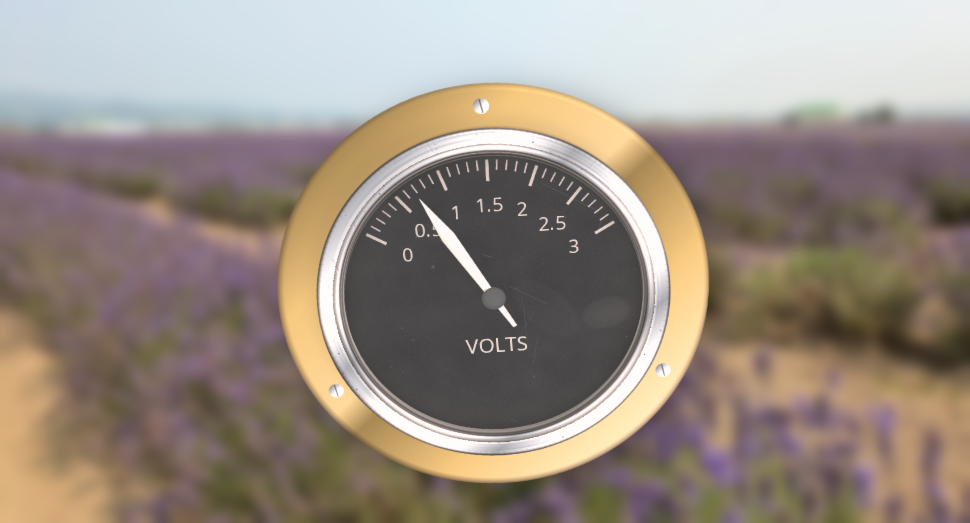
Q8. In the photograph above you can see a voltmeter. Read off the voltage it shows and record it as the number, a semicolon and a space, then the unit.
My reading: 0.7; V
